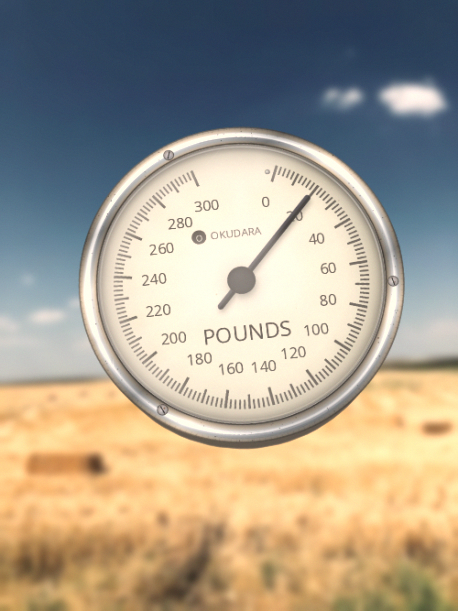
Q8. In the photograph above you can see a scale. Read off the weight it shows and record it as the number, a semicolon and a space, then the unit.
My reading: 20; lb
